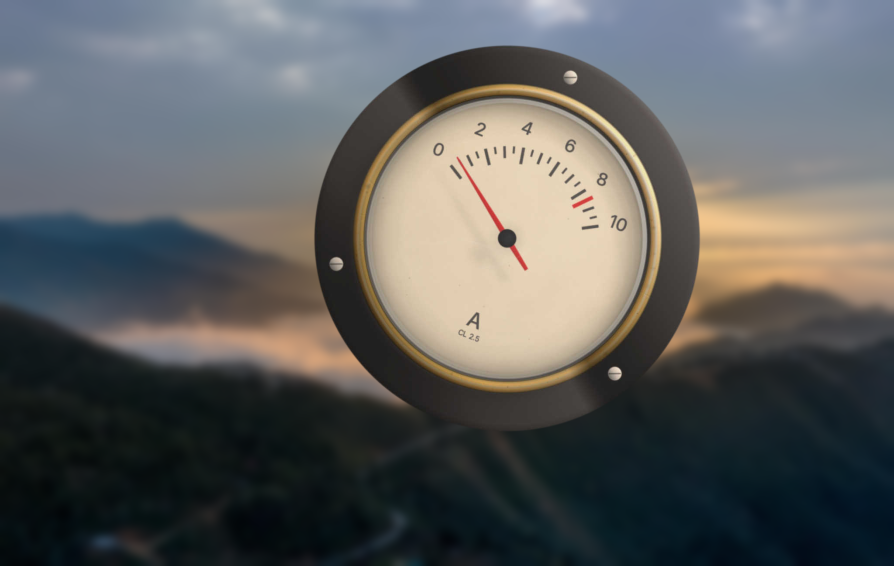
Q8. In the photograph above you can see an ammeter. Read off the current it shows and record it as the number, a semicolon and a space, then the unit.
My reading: 0.5; A
